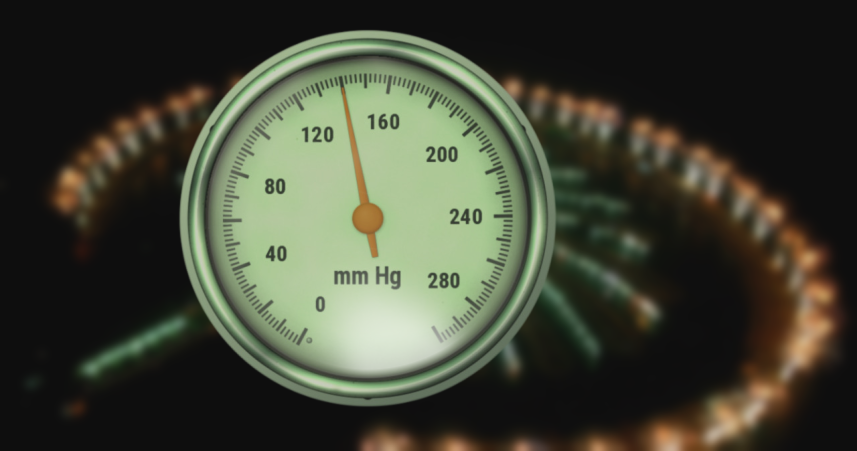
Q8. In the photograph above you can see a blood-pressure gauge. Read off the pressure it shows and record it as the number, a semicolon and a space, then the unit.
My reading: 140; mmHg
